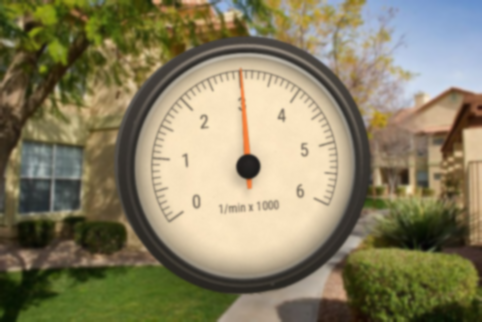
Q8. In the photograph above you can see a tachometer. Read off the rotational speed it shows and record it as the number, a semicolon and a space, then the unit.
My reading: 3000; rpm
